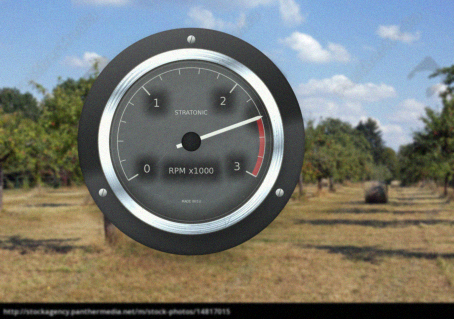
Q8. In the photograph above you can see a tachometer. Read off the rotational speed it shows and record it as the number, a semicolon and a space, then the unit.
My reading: 2400; rpm
